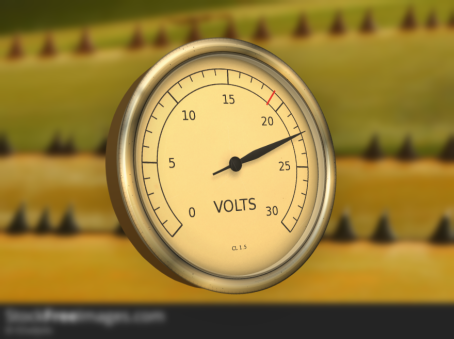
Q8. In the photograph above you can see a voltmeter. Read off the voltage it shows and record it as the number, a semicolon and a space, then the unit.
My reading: 22.5; V
